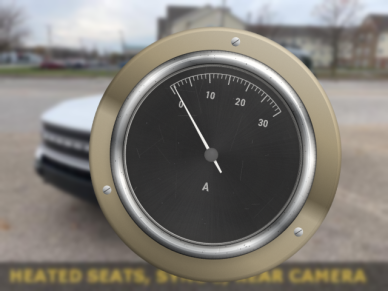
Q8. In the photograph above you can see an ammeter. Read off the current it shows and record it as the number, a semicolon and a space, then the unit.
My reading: 1; A
